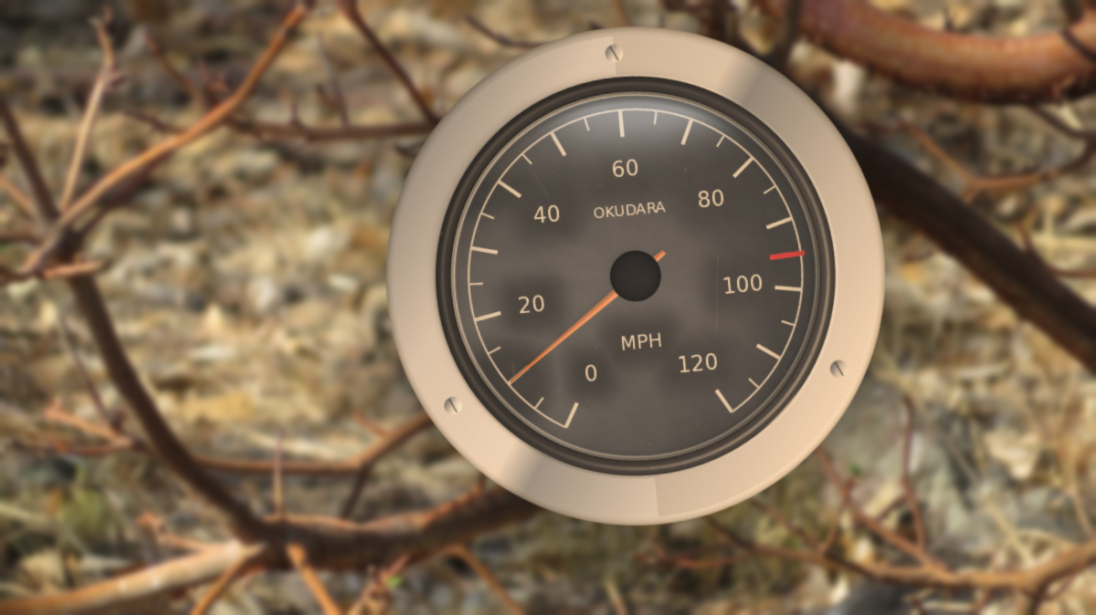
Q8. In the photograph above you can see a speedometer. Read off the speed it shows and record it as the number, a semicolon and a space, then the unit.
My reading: 10; mph
